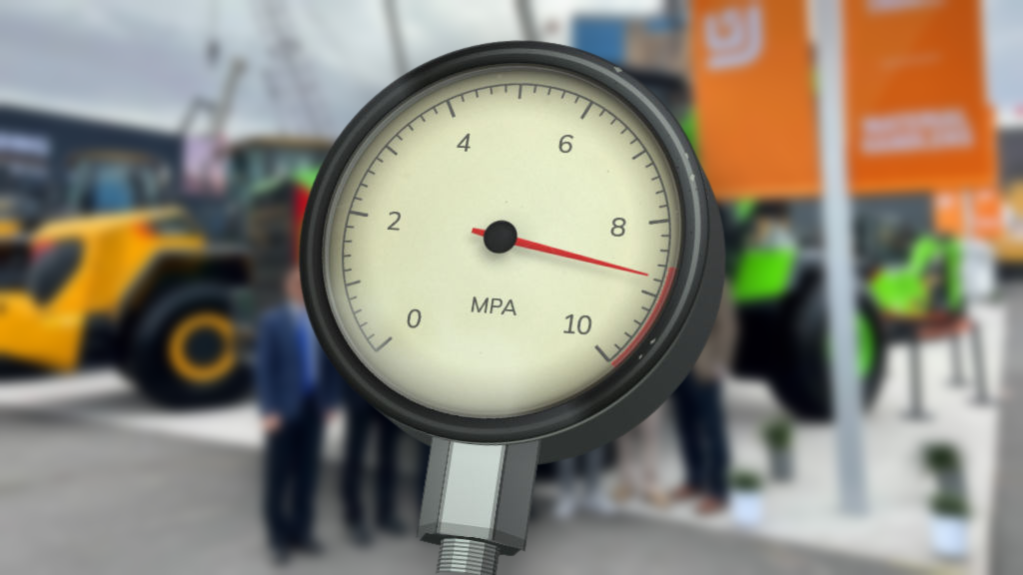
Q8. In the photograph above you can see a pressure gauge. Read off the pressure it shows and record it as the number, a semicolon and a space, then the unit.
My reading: 8.8; MPa
